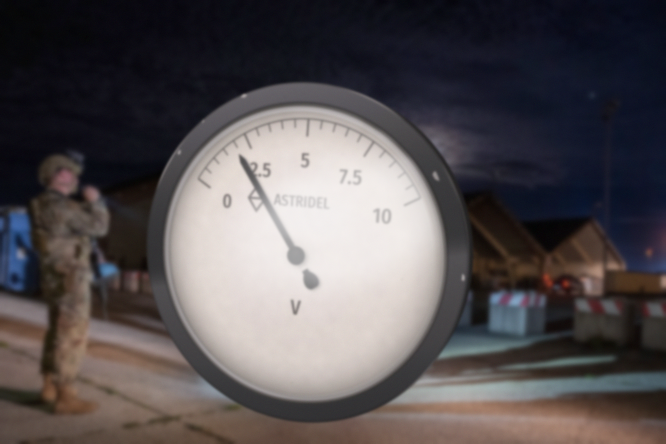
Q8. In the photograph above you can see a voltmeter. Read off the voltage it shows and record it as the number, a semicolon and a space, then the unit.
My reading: 2; V
